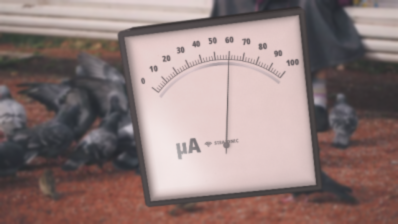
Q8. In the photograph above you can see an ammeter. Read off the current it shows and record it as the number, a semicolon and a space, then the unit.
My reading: 60; µA
